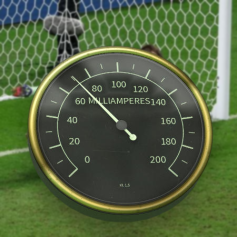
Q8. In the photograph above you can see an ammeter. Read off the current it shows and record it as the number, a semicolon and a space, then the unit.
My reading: 70; mA
